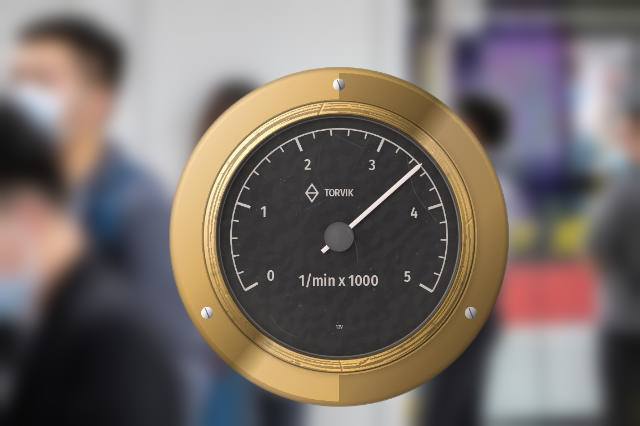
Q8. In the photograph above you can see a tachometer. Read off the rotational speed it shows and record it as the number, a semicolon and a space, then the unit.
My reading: 3500; rpm
